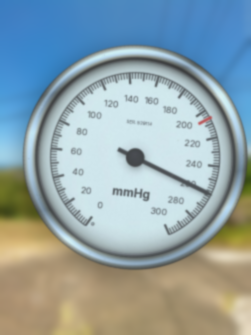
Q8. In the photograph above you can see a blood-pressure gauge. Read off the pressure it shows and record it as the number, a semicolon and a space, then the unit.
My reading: 260; mmHg
